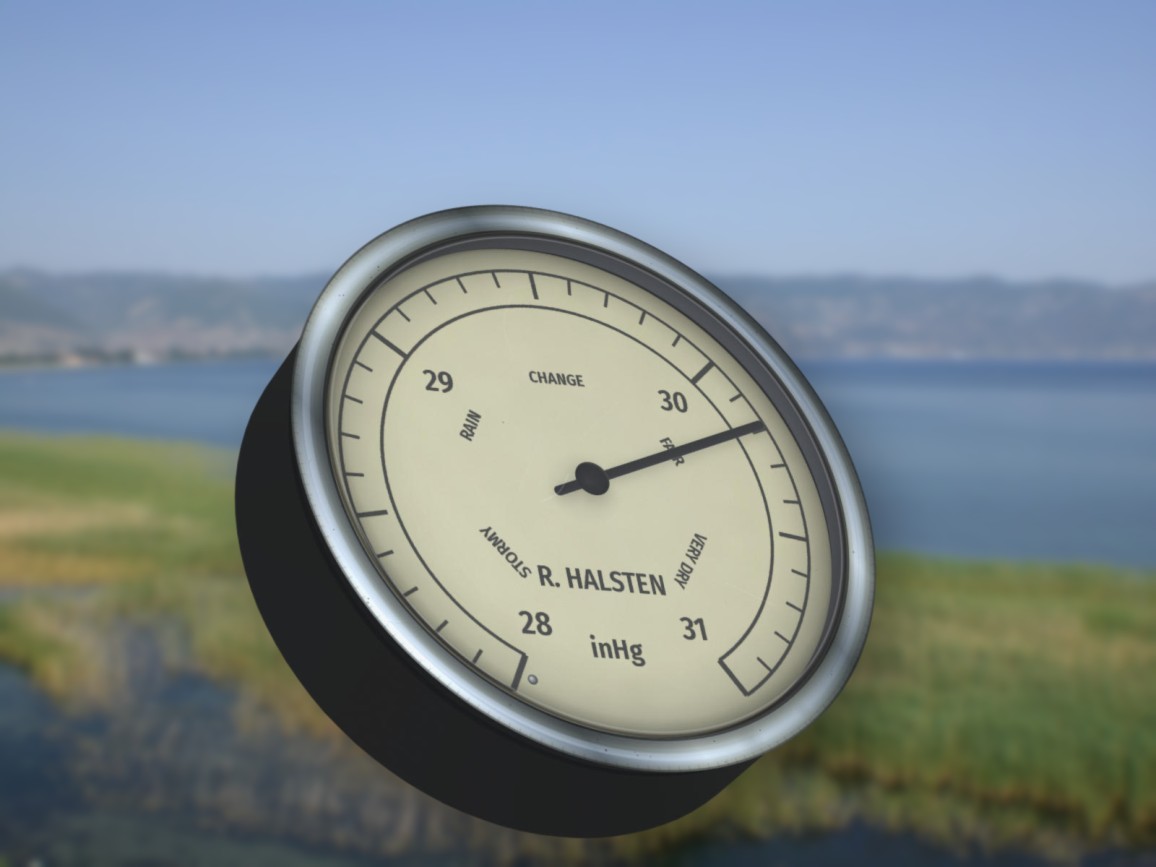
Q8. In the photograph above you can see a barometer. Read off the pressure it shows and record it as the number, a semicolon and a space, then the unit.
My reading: 30.2; inHg
